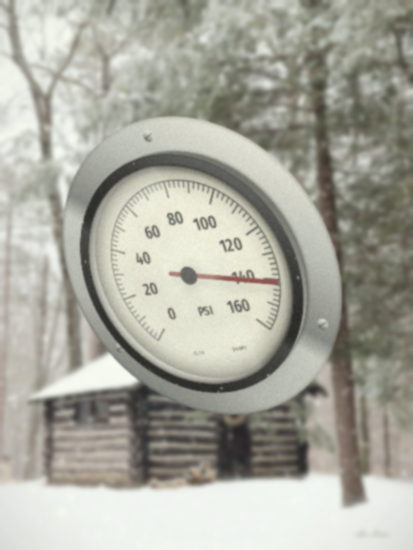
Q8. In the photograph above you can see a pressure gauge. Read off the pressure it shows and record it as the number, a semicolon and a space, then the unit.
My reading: 140; psi
